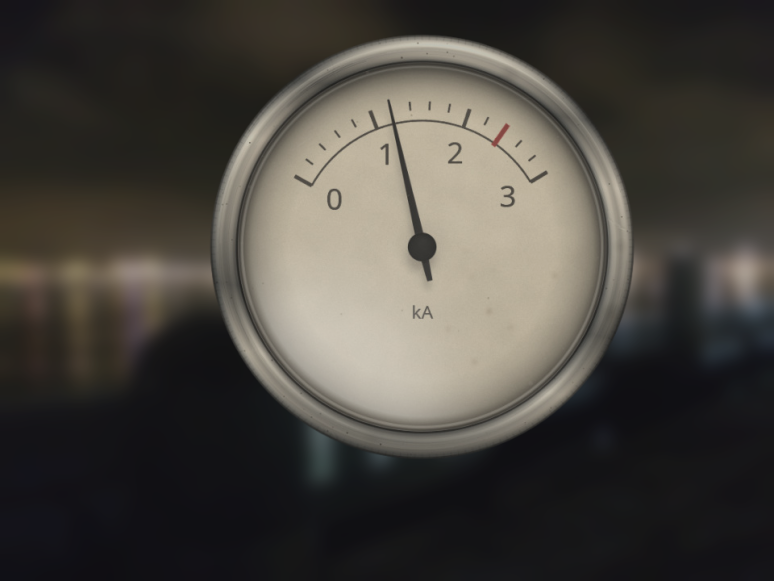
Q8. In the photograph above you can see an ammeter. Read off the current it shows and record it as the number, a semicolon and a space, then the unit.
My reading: 1.2; kA
